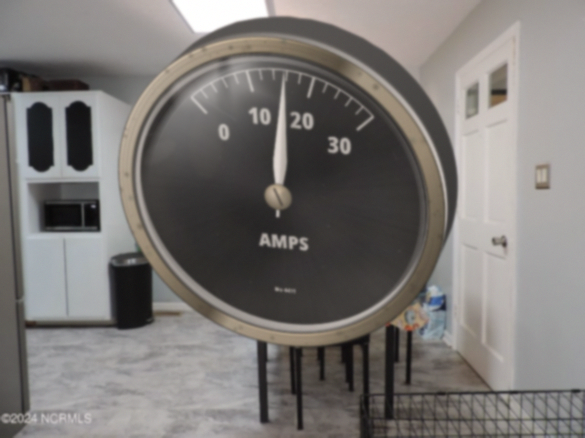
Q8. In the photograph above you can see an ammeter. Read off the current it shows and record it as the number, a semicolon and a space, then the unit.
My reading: 16; A
